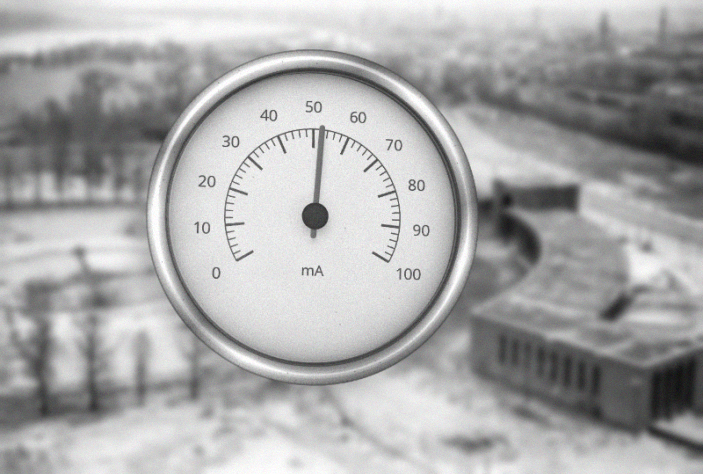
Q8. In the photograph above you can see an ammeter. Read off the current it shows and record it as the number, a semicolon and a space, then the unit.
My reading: 52; mA
